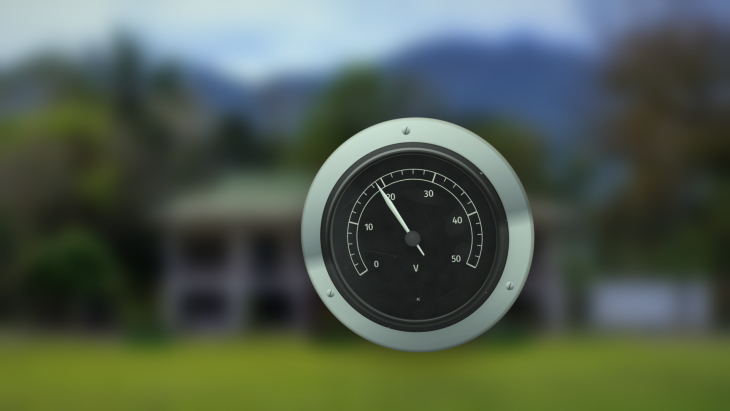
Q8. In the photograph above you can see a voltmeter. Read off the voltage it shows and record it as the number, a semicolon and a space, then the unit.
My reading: 19; V
